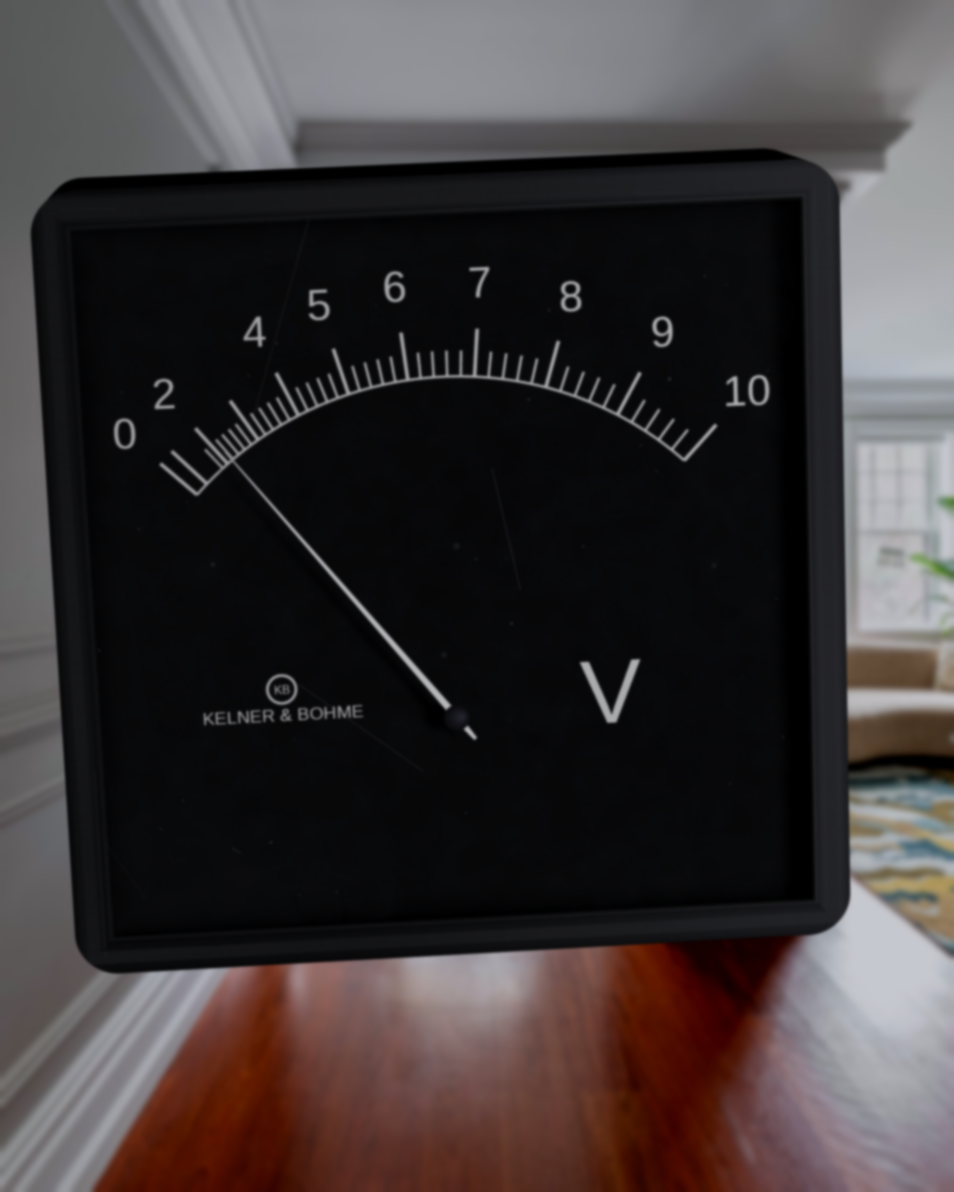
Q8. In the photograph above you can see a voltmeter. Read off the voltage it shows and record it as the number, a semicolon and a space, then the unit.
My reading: 2.2; V
